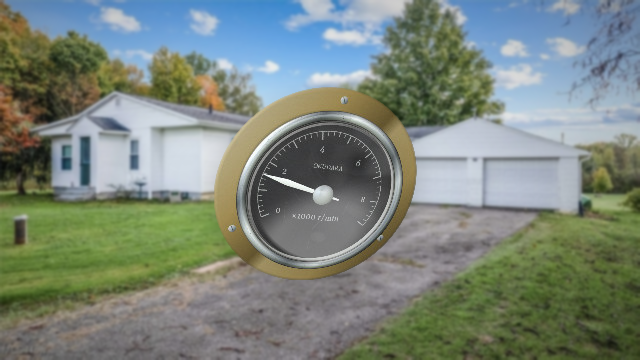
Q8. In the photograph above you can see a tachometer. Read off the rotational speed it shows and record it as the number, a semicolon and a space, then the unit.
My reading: 1600; rpm
